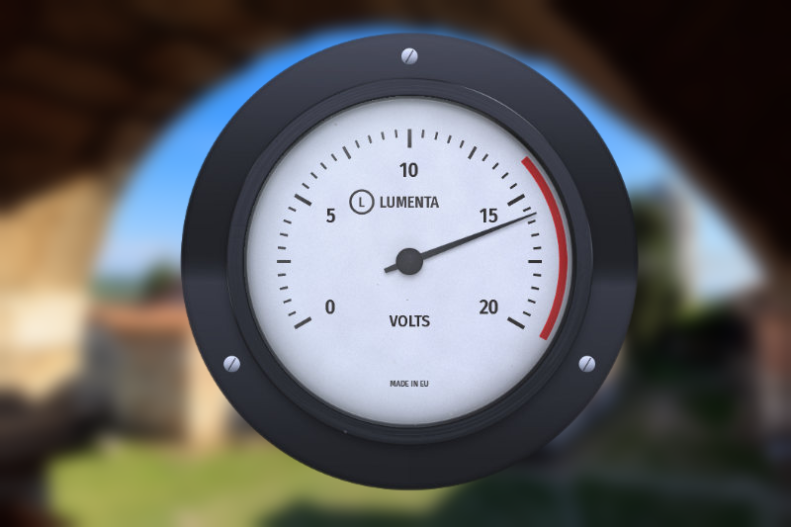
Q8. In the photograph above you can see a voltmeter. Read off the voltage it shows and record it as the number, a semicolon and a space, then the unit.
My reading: 15.75; V
